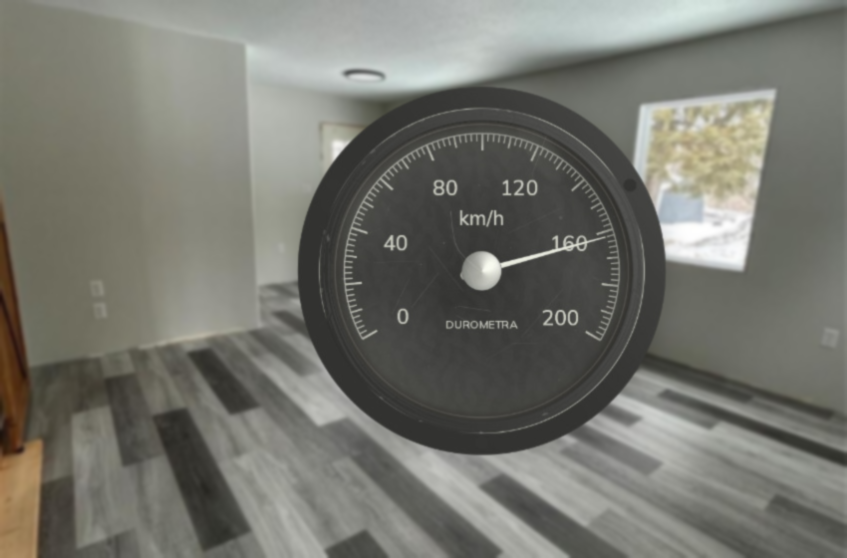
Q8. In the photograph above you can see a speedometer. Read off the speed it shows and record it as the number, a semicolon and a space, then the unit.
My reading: 162; km/h
